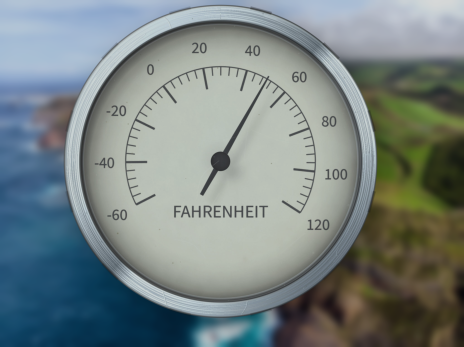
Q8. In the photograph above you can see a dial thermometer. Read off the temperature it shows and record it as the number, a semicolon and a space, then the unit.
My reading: 50; °F
